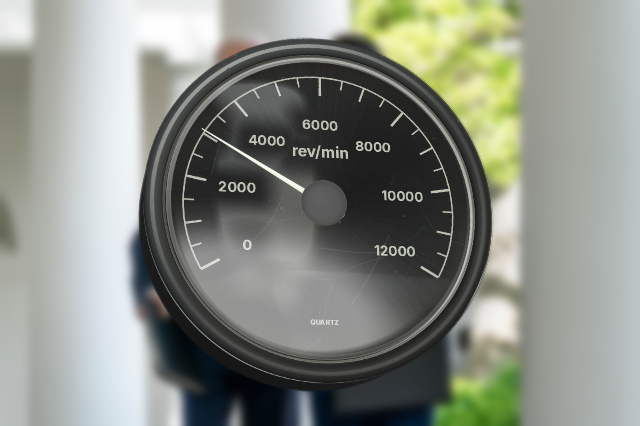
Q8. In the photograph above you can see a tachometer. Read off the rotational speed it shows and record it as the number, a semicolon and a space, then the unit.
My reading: 3000; rpm
